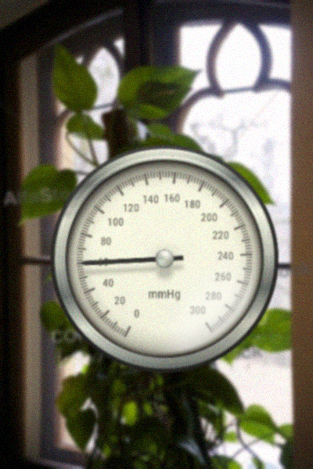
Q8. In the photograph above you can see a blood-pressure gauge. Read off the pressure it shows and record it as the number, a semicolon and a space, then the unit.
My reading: 60; mmHg
